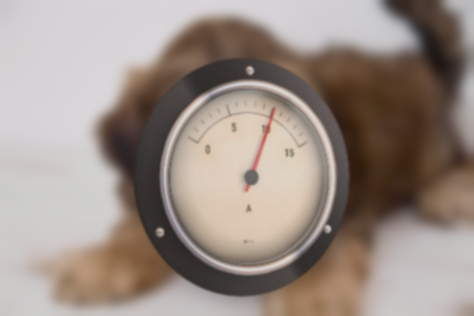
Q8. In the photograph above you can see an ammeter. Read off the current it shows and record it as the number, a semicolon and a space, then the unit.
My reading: 10; A
